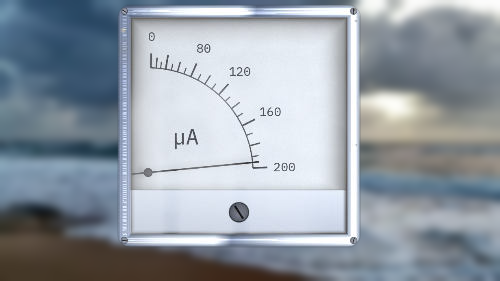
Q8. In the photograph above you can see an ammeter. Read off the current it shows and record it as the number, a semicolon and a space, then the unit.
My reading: 195; µA
